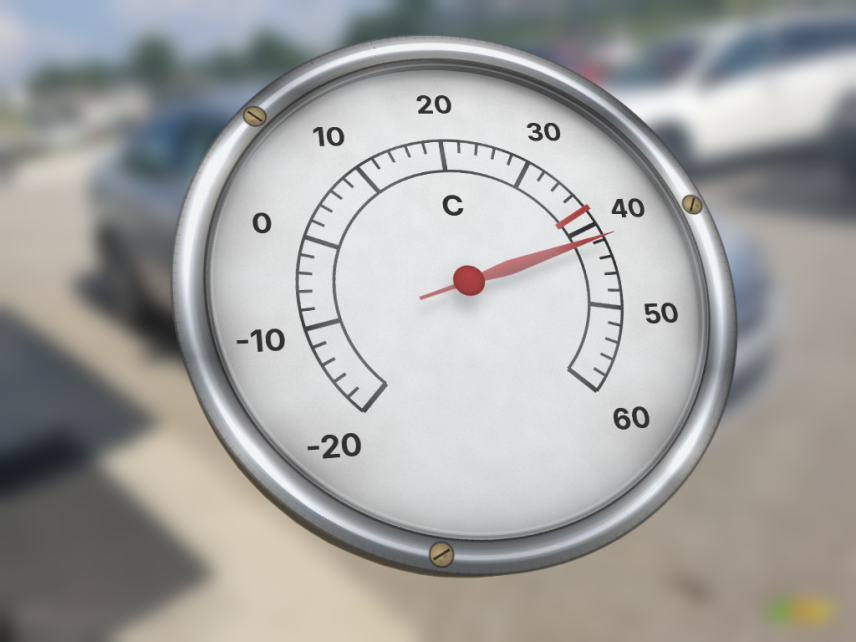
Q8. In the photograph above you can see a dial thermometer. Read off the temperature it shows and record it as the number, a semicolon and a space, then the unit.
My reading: 42; °C
